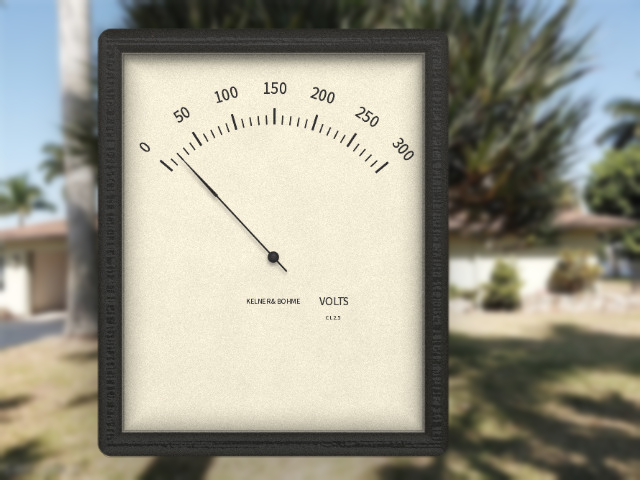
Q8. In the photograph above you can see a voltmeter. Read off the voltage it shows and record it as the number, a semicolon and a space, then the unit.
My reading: 20; V
